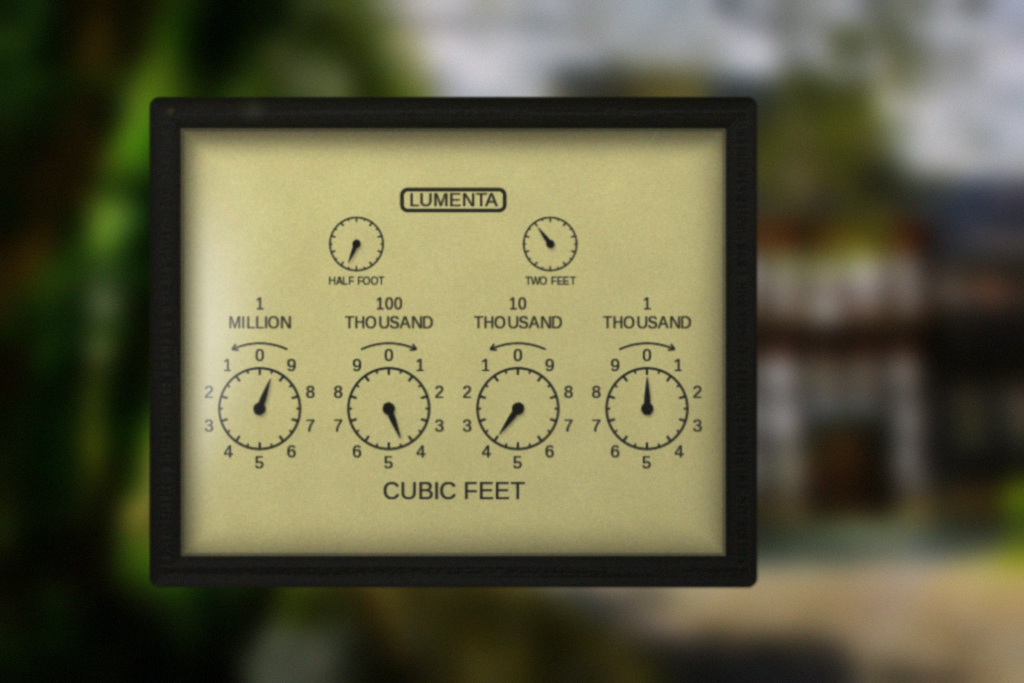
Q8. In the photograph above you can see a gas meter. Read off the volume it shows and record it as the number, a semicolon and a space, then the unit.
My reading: 944000; ft³
